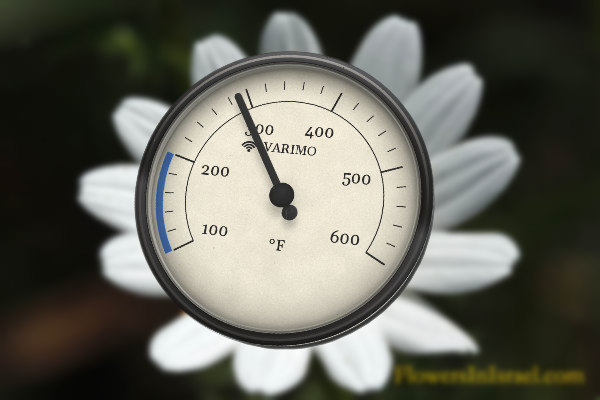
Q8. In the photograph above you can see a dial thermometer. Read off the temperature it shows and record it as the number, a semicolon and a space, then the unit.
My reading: 290; °F
